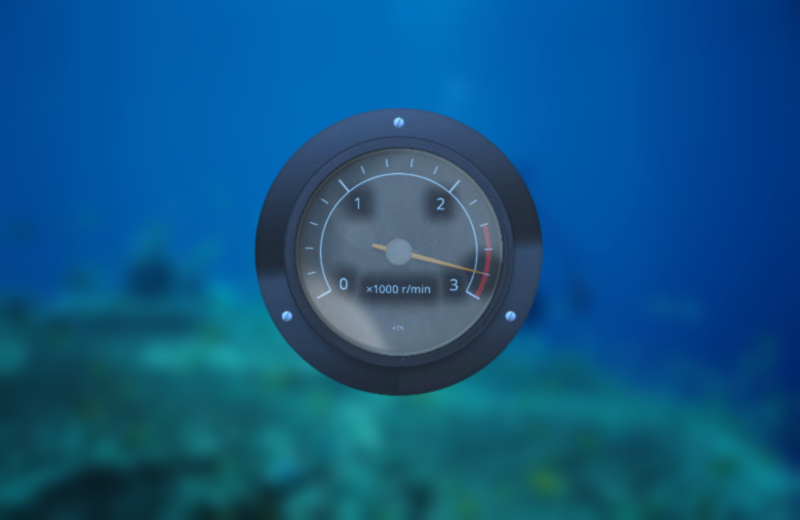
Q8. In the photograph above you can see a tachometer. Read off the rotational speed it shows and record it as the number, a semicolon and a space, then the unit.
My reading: 2800; rpm
